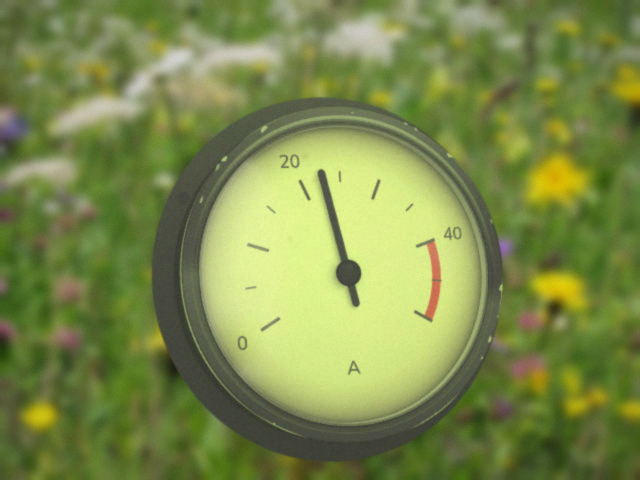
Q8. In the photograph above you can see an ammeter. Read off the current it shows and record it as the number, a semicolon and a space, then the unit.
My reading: 22.5; A
